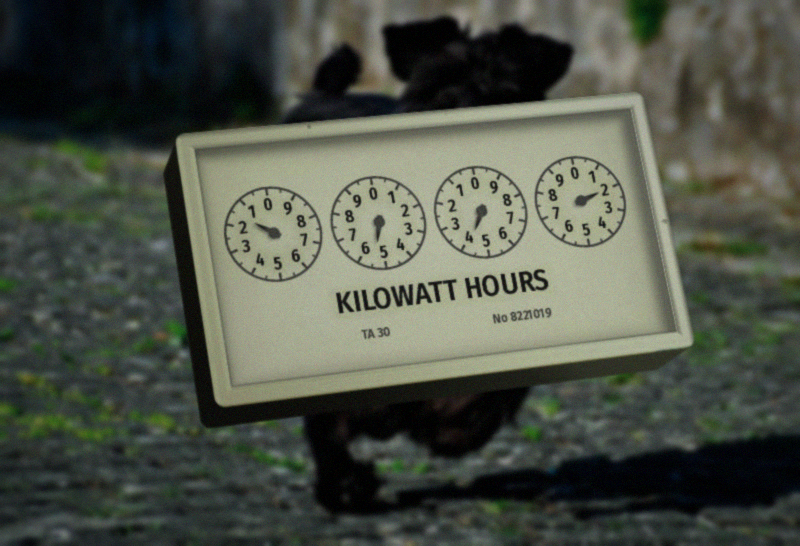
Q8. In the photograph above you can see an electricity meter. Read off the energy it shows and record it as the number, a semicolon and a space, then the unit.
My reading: 1542; kWh
